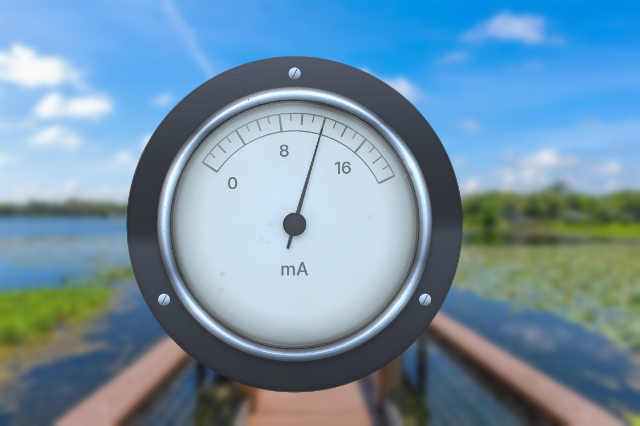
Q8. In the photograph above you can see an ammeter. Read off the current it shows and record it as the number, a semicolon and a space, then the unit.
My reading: 12; mA
